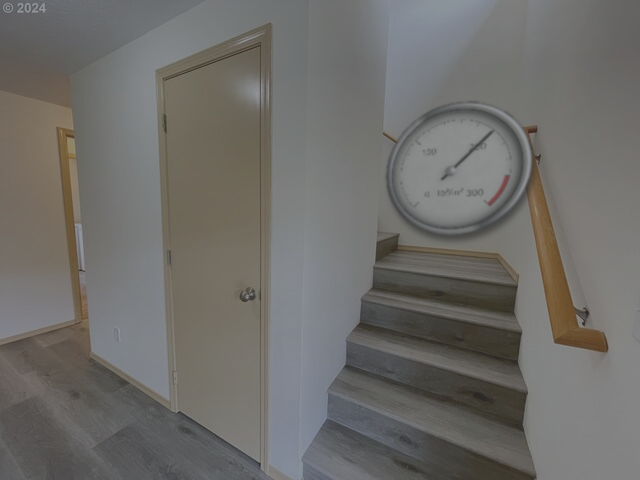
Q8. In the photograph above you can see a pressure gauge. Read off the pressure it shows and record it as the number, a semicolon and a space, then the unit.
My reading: 200; psi
